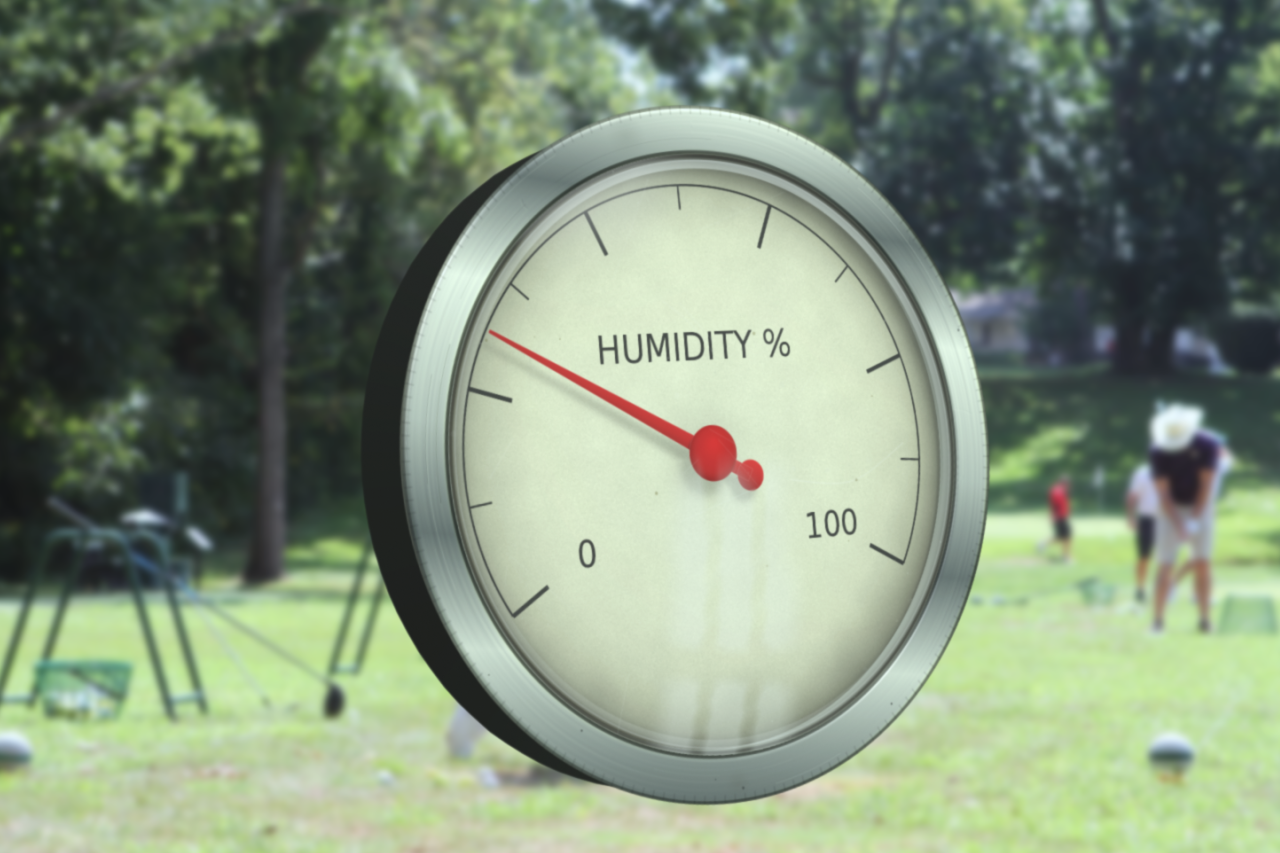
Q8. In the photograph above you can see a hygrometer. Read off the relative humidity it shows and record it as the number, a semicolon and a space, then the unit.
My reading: 25; %
